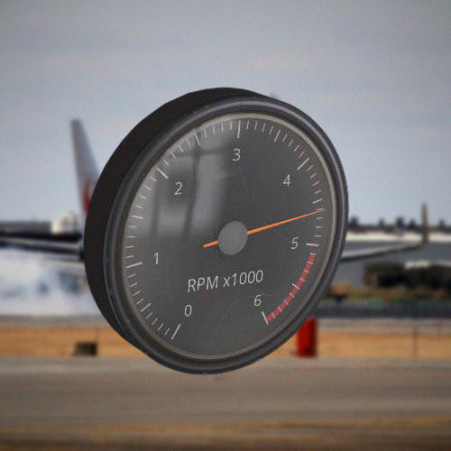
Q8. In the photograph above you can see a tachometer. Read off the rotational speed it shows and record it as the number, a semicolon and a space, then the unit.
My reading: 4600; rpm
